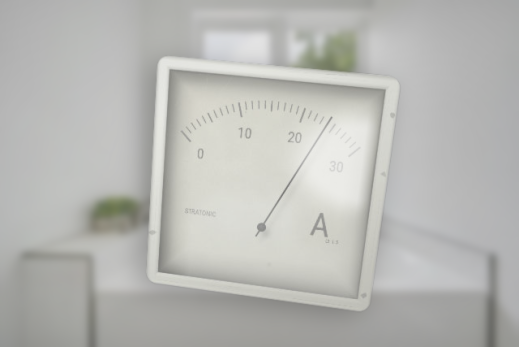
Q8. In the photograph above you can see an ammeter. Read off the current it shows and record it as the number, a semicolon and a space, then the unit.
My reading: 24; A
